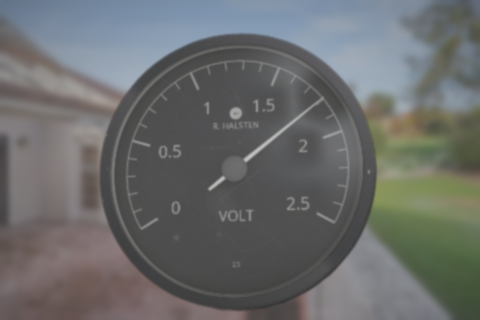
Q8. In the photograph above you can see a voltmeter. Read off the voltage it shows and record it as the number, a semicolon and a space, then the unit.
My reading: 1.8; V
